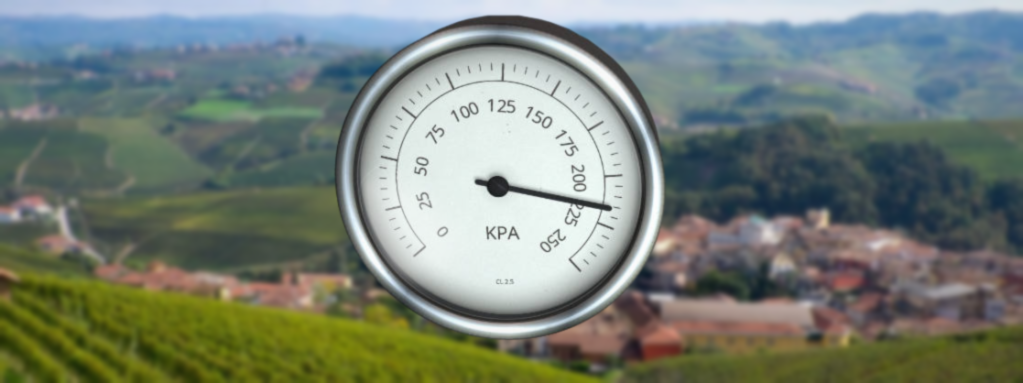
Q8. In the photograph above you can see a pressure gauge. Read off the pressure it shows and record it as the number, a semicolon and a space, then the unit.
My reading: 215; kPa
